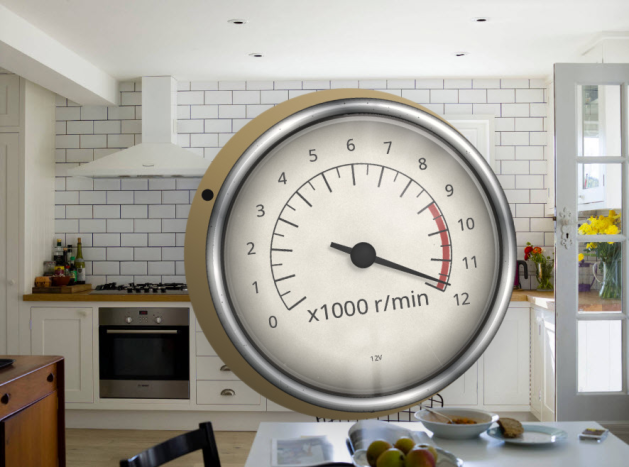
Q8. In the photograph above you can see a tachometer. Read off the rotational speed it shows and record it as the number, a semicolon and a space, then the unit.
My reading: 11750; rpm
